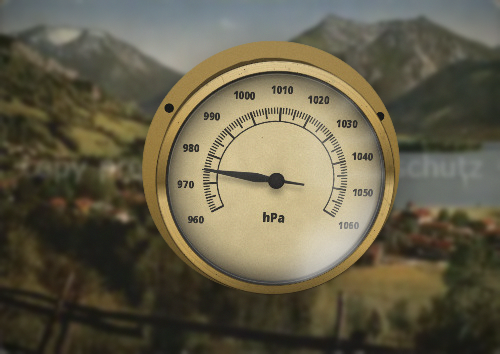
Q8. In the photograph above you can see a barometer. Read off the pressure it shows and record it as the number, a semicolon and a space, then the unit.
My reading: 975; hPa
